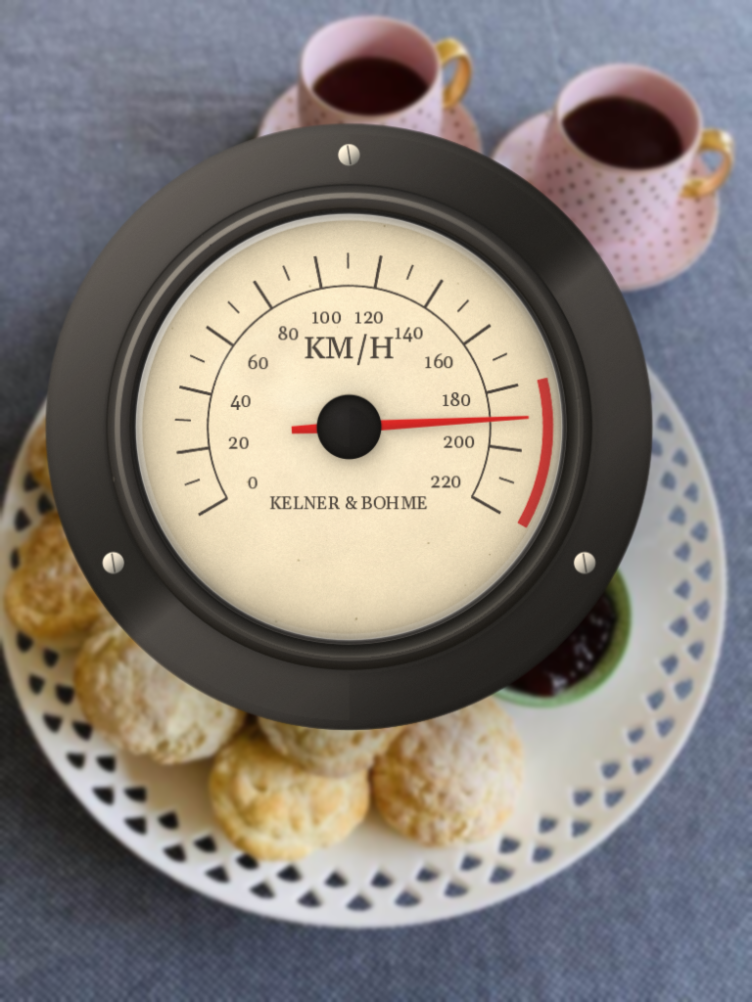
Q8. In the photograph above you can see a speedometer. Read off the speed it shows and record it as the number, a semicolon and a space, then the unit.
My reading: 190; km/h
